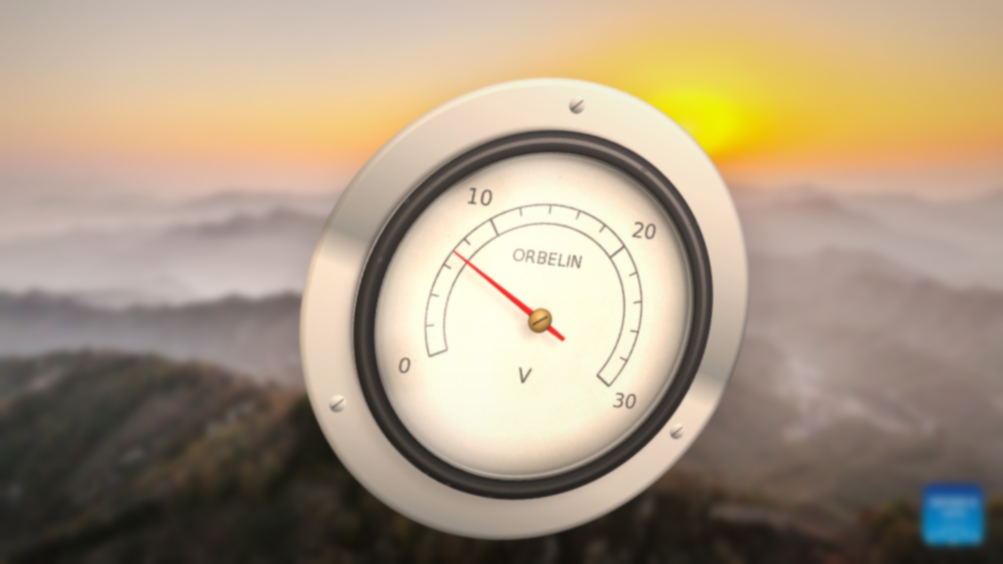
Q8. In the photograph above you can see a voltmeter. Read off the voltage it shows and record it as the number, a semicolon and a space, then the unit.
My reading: 7; V
